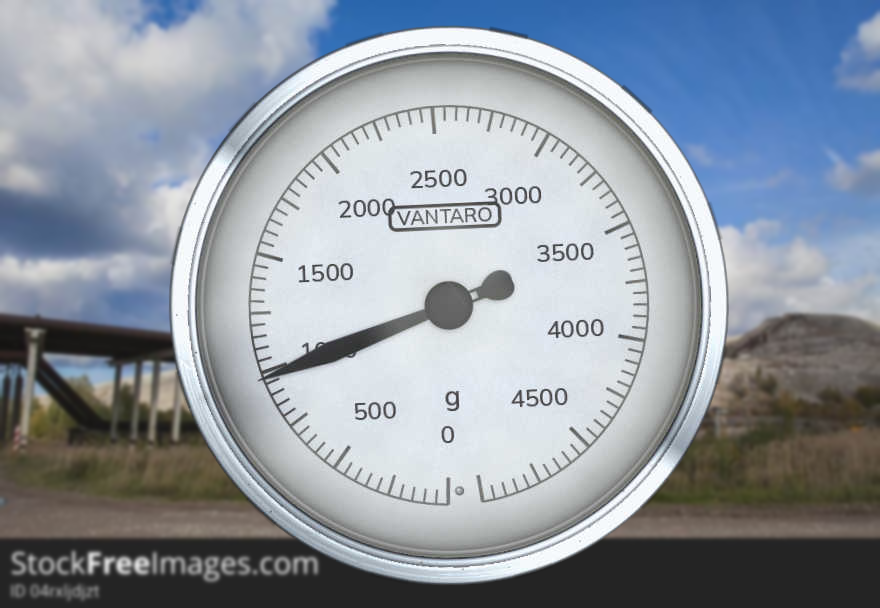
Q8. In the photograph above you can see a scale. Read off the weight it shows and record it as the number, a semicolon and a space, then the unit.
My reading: 975; g
